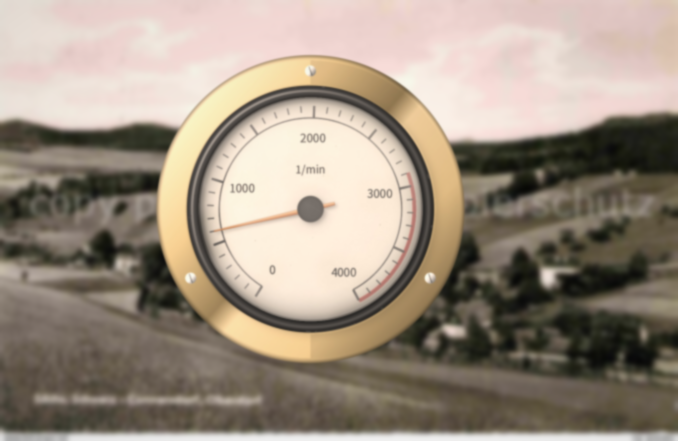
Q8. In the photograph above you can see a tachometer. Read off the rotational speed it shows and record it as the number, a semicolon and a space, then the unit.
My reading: 600; rpm
